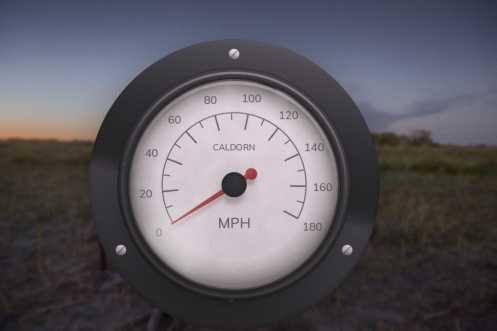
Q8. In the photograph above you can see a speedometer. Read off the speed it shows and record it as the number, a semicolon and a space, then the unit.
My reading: 0; mph
